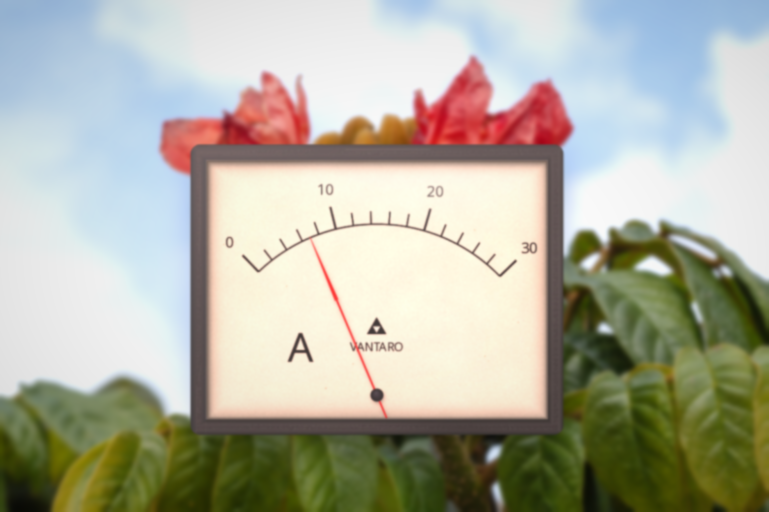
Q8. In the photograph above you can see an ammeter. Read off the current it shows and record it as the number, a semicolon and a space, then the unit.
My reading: 7; A
